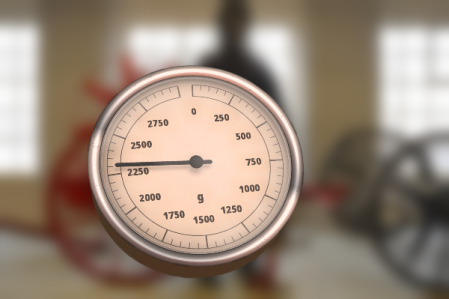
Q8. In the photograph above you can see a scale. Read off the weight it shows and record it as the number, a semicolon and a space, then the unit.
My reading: 2300; g
